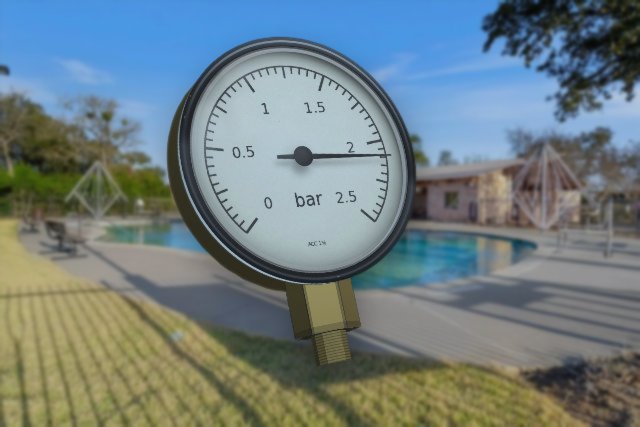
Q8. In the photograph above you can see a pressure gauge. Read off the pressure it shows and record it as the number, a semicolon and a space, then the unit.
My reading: 2.1; bar
